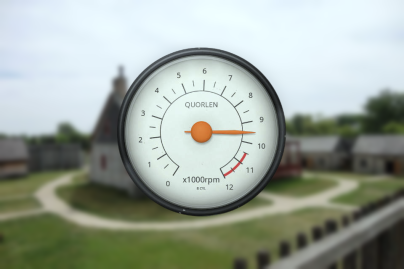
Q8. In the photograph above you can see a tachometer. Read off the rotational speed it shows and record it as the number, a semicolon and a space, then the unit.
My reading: 9500; rpm
